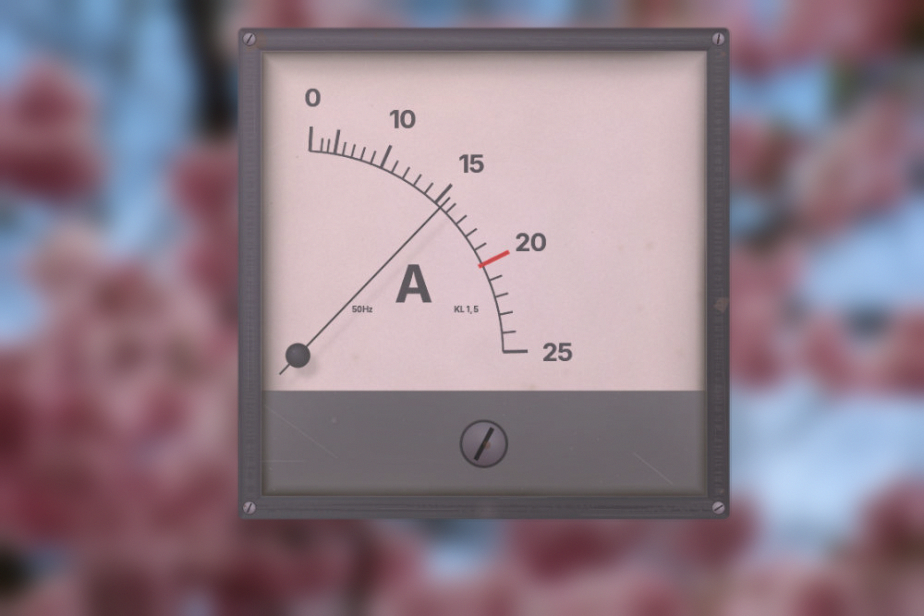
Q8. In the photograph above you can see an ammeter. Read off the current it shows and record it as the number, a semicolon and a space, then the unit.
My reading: 15.5; A
